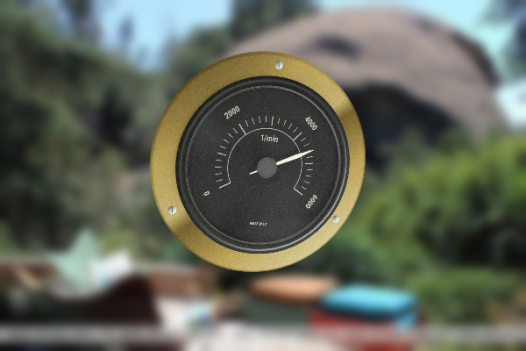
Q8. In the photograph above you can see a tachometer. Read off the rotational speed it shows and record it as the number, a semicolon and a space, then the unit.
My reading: 4600; rpm
